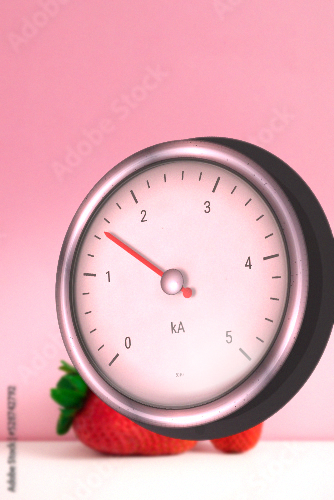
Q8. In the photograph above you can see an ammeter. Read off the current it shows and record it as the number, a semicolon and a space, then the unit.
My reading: 1.5; kA
